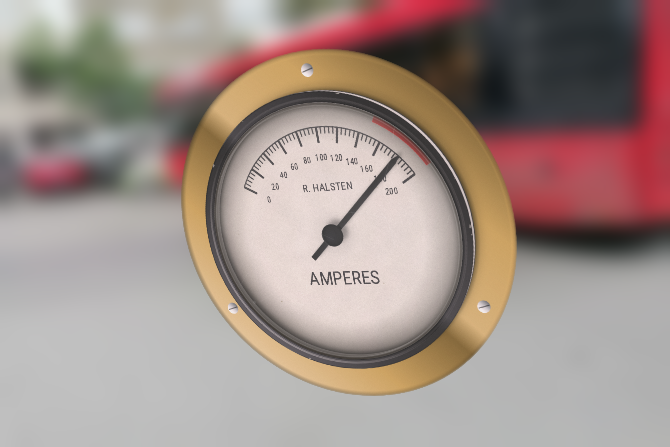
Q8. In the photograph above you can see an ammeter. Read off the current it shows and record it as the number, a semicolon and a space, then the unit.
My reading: 180; A
